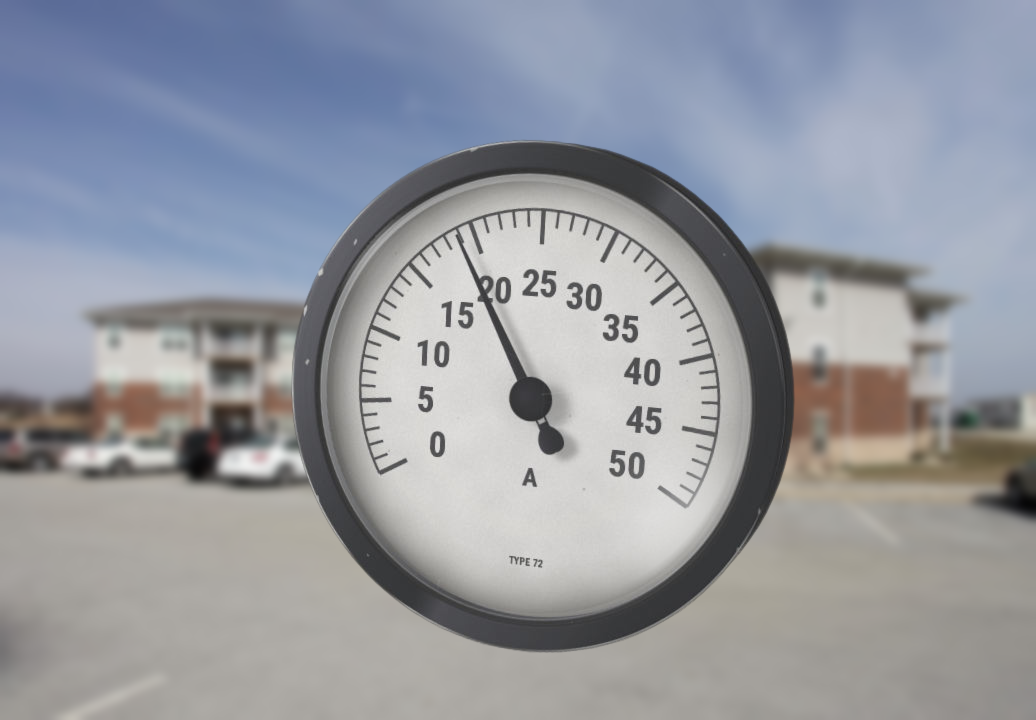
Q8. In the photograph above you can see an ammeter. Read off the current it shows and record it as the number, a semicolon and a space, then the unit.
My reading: 19; A
